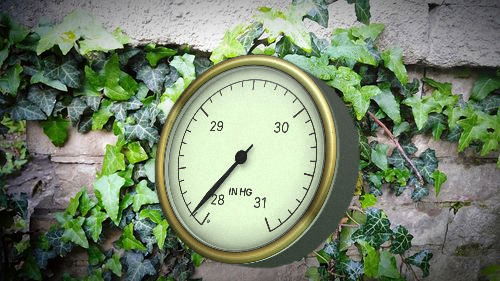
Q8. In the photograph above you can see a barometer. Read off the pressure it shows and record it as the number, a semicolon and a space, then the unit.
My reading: 28.1; inHg
